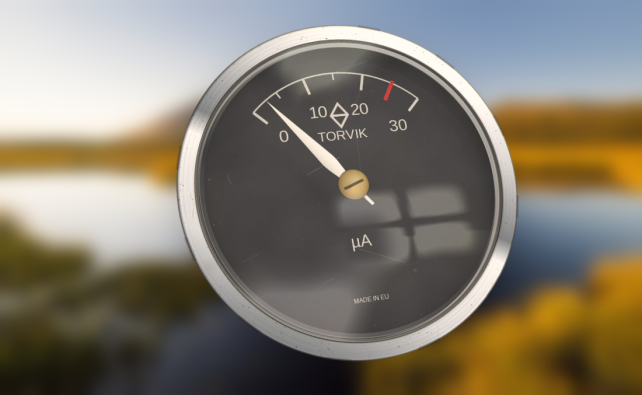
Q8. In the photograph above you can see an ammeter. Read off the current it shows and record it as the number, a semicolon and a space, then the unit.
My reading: 2.5; µA
